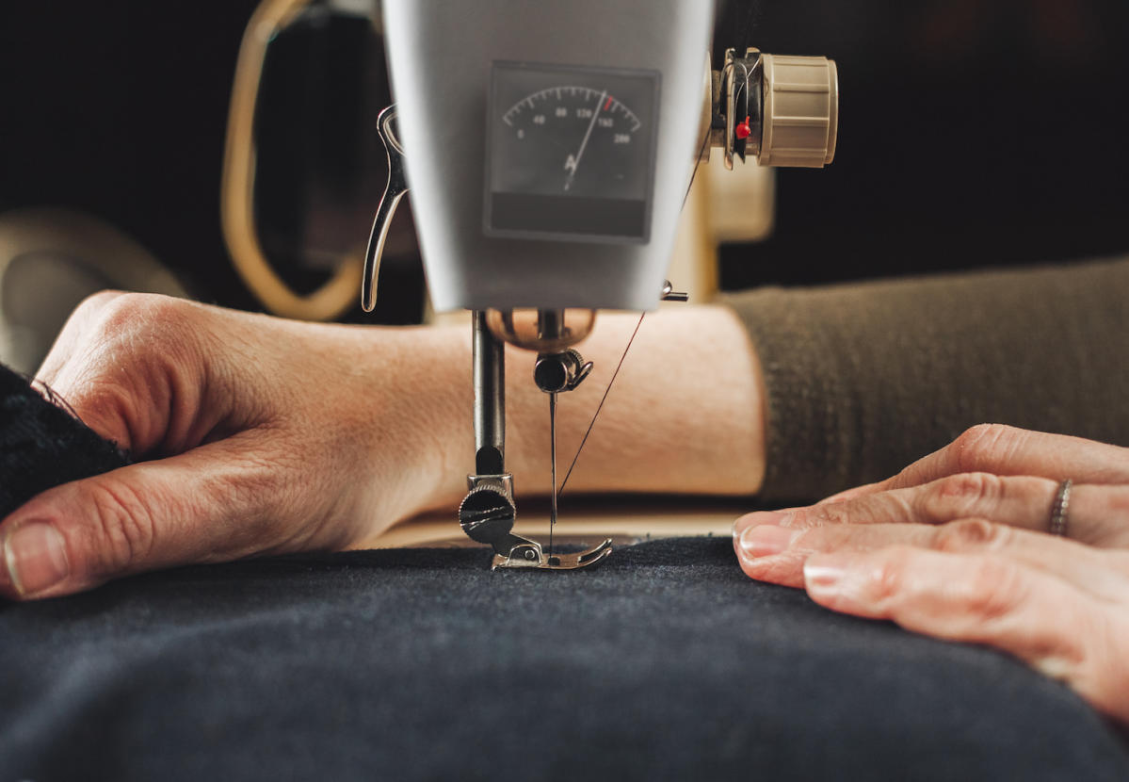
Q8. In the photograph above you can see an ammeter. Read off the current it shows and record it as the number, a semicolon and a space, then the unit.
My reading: 140; A
